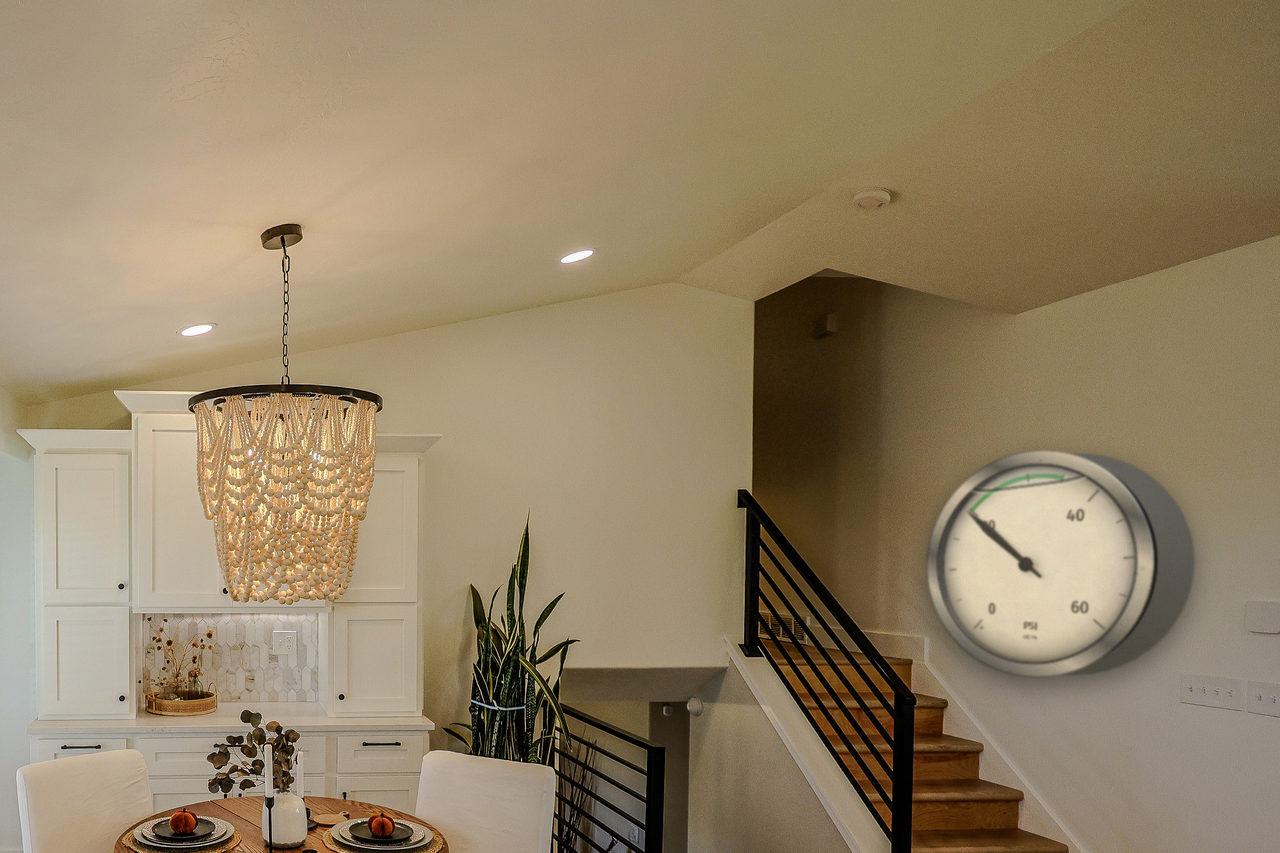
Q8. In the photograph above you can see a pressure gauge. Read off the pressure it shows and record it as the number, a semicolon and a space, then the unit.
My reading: 20; psi
